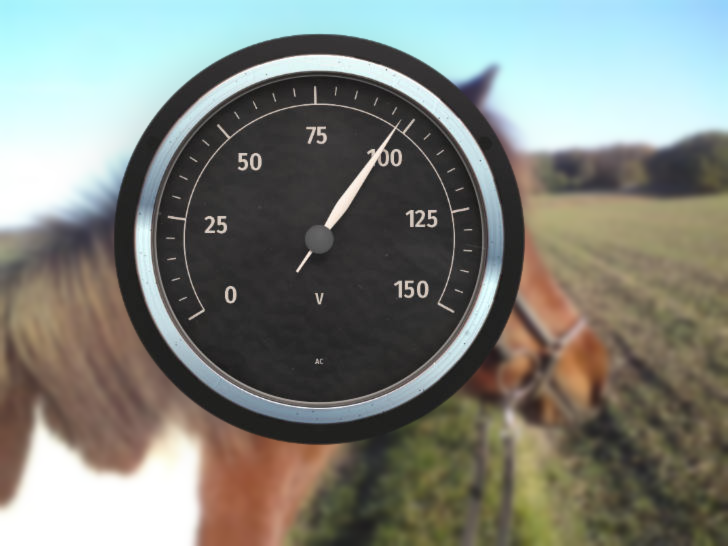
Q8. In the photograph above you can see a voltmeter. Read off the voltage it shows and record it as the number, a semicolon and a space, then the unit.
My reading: 97.5; V
